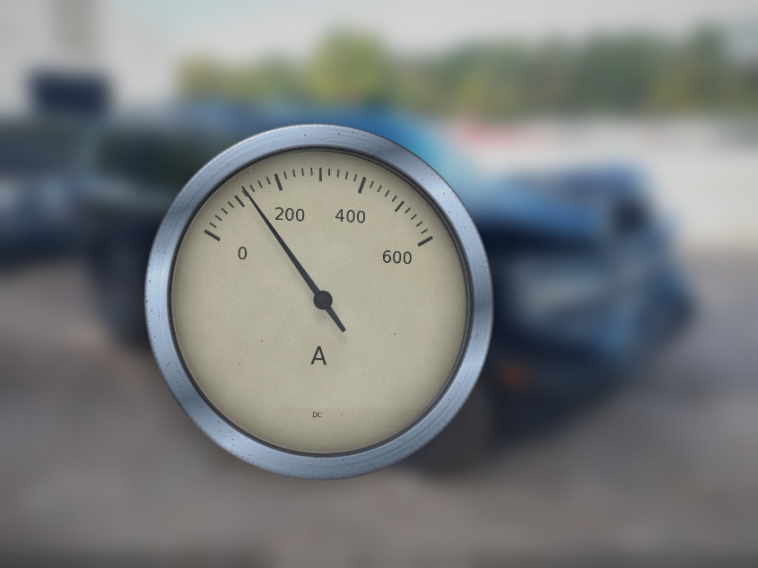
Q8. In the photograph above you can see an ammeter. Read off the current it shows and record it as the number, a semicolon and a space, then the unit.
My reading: 120; A
